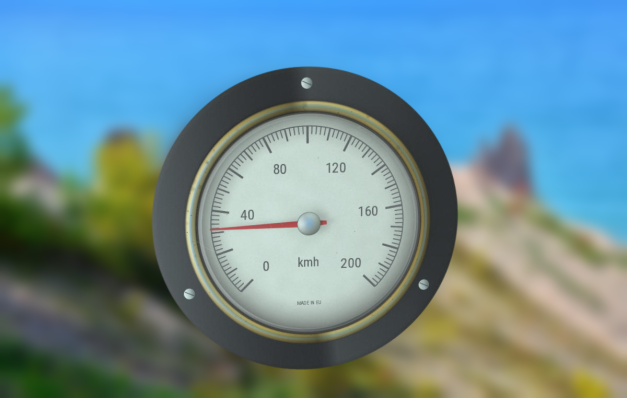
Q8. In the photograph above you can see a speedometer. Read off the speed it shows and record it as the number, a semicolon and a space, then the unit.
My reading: 32; km/h
